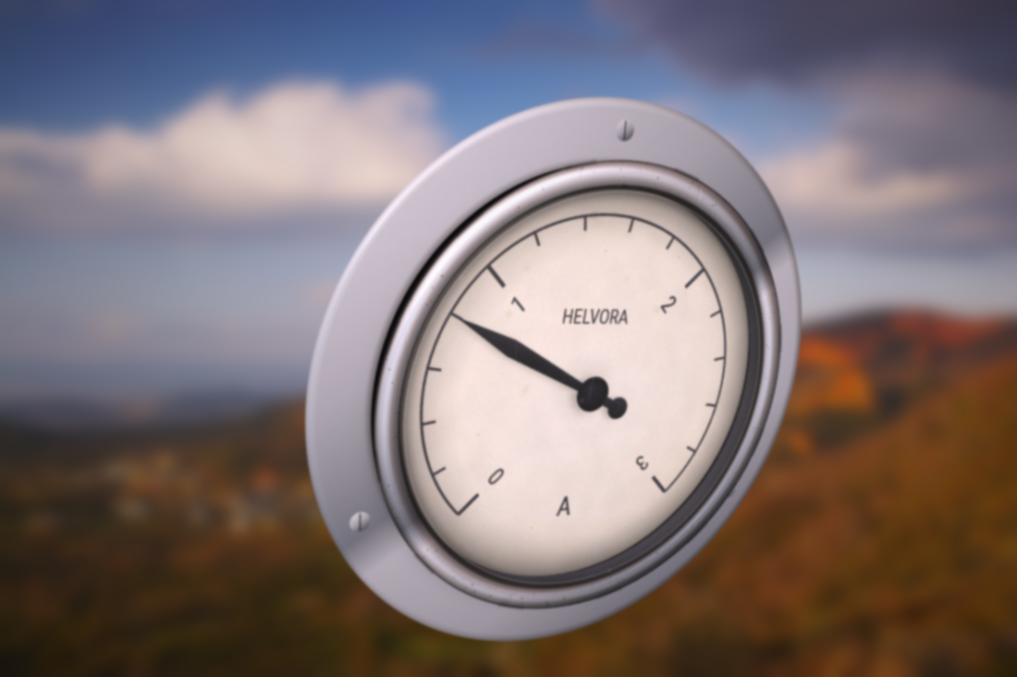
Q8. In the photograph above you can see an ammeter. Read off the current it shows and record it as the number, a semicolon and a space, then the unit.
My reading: 0.8; A
